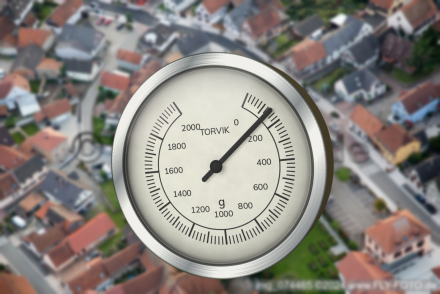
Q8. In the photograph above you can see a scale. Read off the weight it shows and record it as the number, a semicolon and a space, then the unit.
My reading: 140; g
